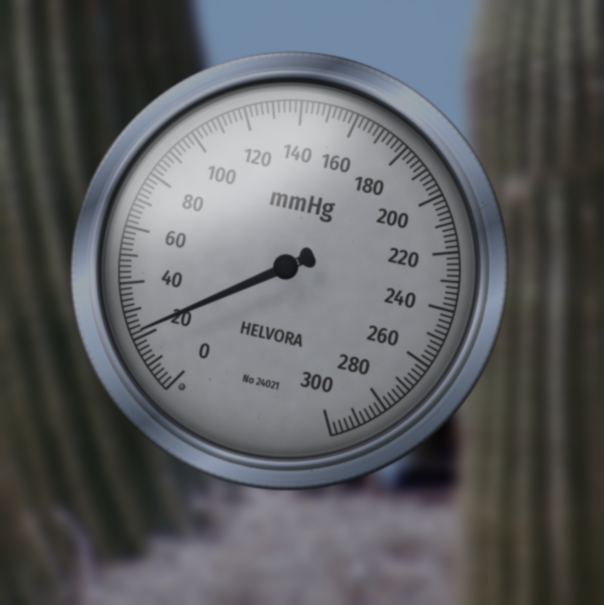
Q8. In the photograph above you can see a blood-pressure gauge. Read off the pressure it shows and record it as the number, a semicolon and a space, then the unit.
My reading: 22; mmHg
